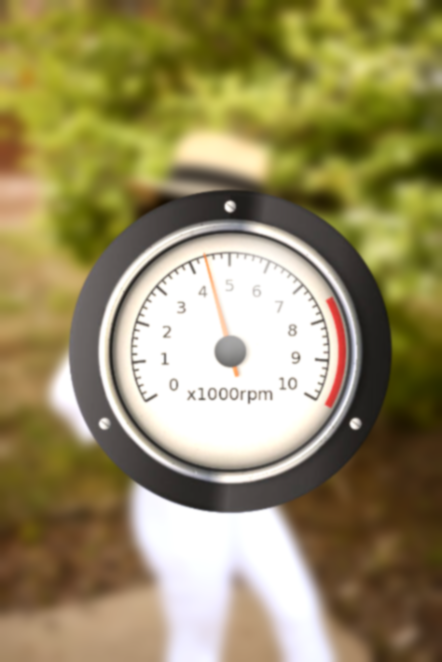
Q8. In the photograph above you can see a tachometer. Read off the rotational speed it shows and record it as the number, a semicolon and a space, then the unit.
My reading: 4400; rpm
